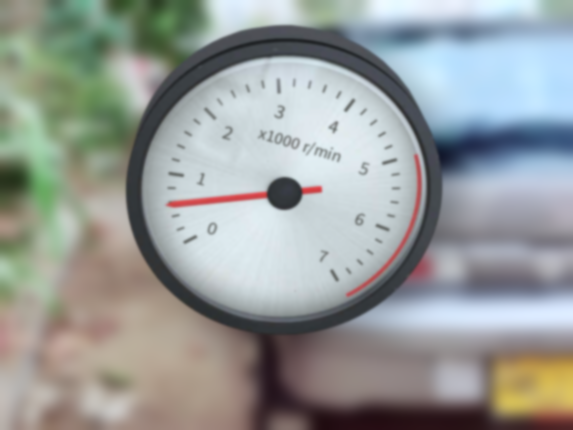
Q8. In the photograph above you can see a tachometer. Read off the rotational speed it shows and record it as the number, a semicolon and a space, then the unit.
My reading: 600; rpm
